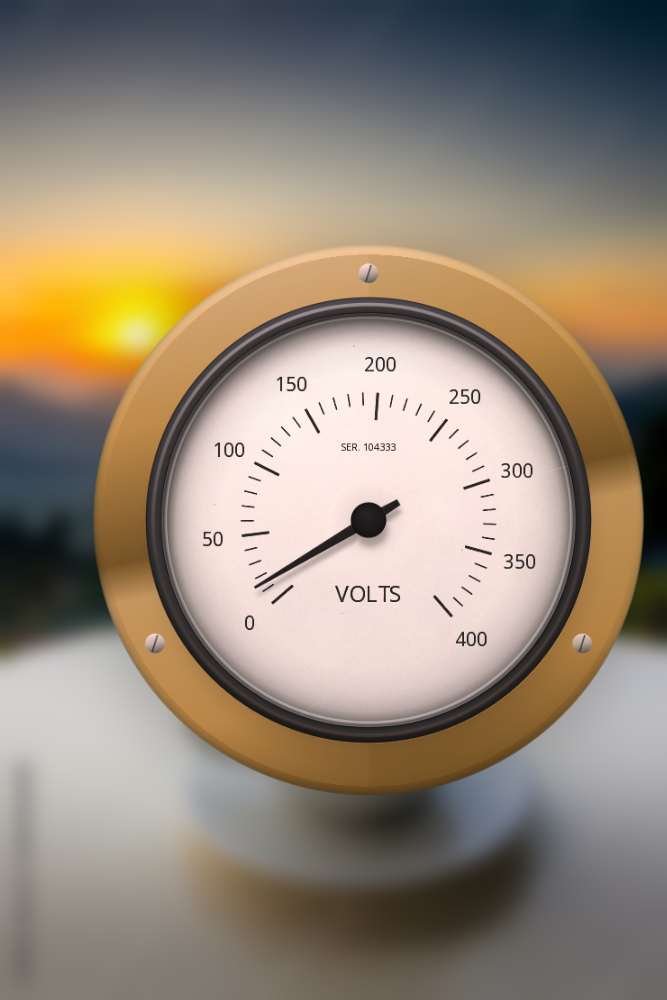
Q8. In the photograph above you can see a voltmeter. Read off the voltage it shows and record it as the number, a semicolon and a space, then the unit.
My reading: 15; V
